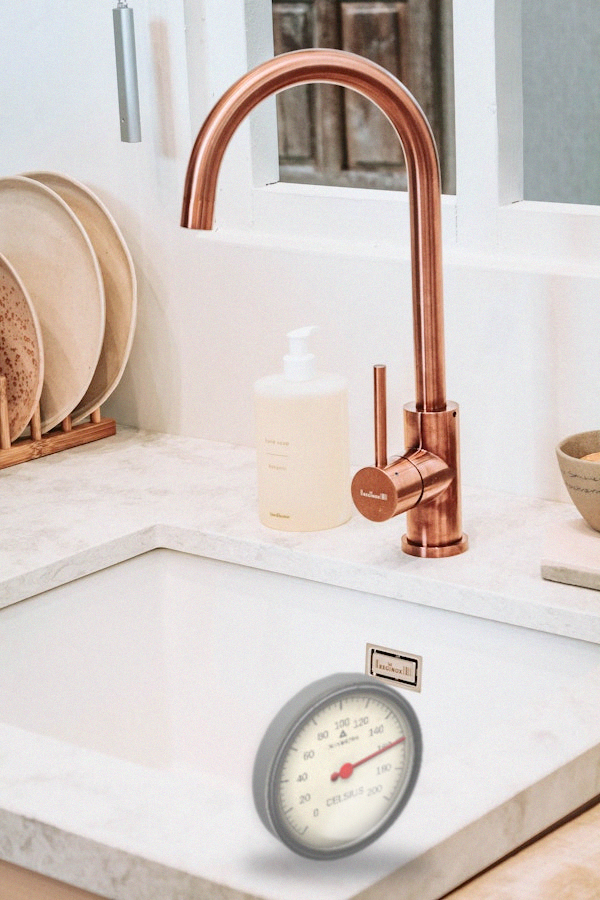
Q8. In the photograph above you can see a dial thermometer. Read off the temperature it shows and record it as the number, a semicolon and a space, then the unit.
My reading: 160; °C
